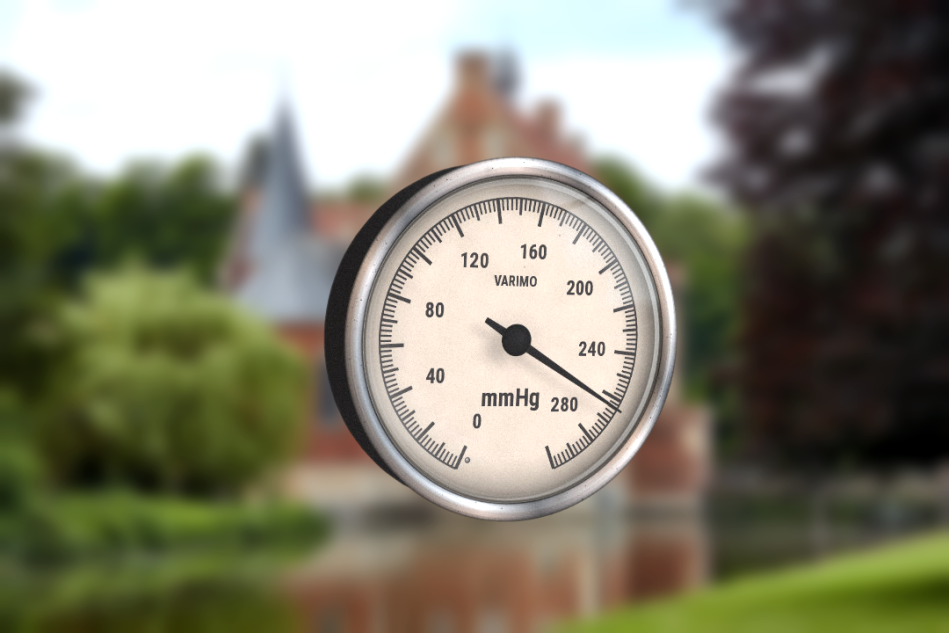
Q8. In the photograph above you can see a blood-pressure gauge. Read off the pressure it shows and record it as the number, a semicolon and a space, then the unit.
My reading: 264; mmHg
